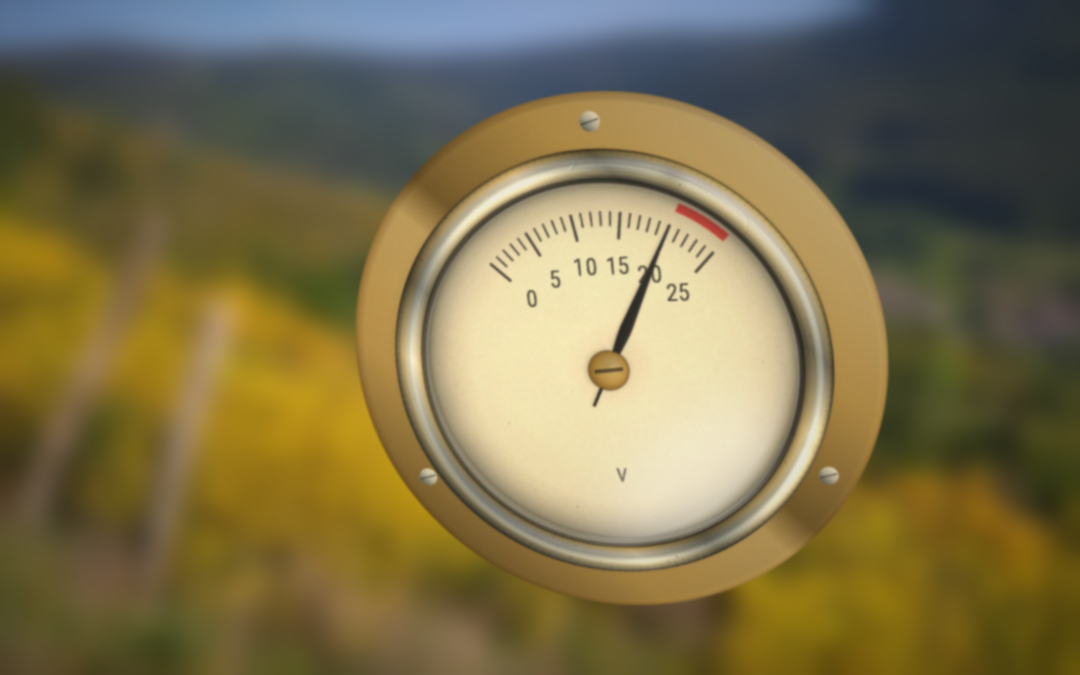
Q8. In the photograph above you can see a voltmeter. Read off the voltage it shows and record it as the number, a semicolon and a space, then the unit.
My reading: 20; V
